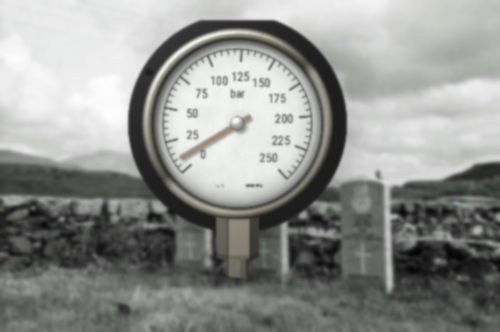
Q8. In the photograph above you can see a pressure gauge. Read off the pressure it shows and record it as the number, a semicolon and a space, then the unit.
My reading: 10; bar
